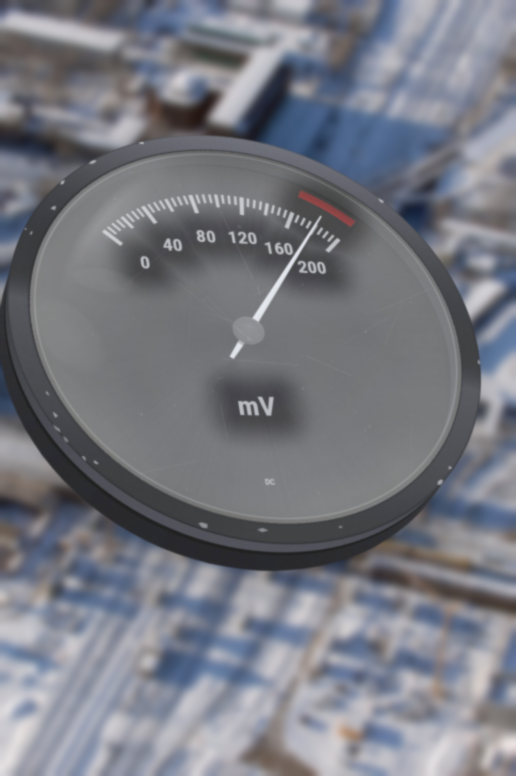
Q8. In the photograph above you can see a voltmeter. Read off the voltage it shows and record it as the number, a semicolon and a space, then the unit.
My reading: 180; mV
